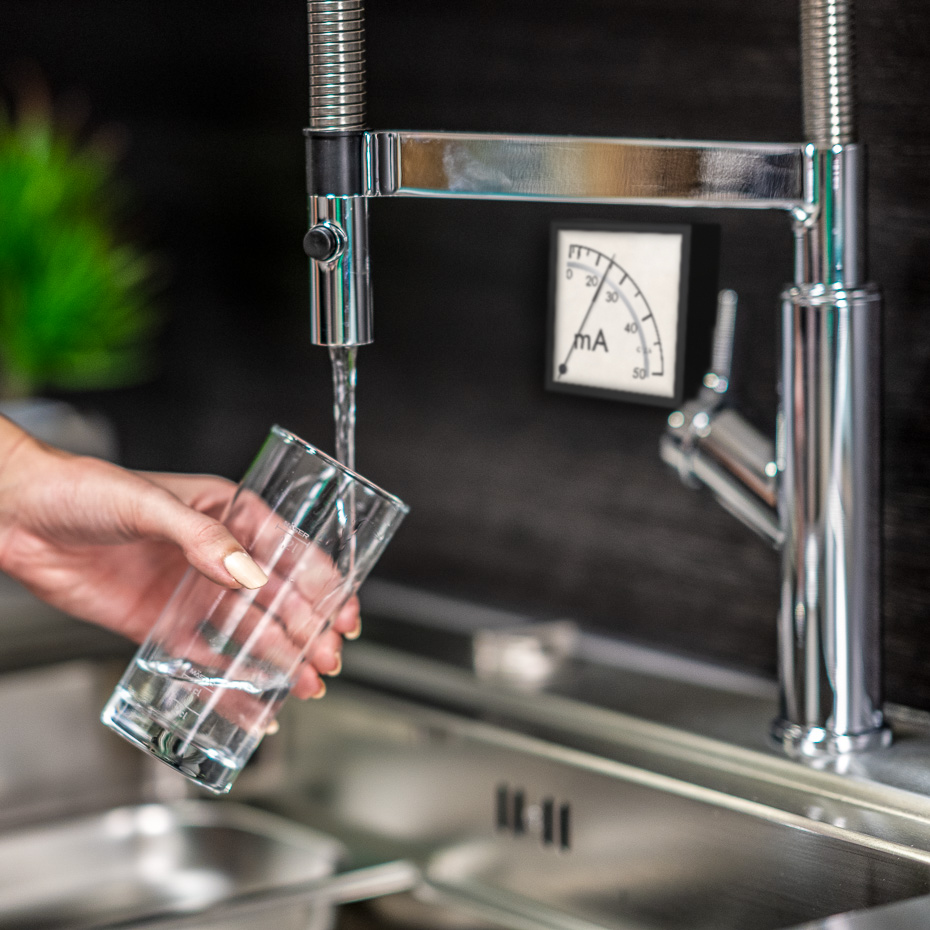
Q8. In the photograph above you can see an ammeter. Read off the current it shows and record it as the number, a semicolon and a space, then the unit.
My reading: 25; mA
